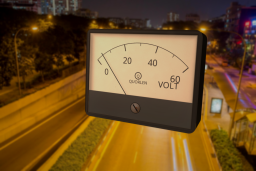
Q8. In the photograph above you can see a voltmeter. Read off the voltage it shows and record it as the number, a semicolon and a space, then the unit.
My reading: 5; V
